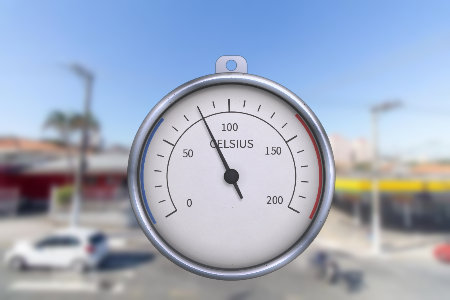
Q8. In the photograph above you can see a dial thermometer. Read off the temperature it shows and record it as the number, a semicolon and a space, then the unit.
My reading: 80; °C
